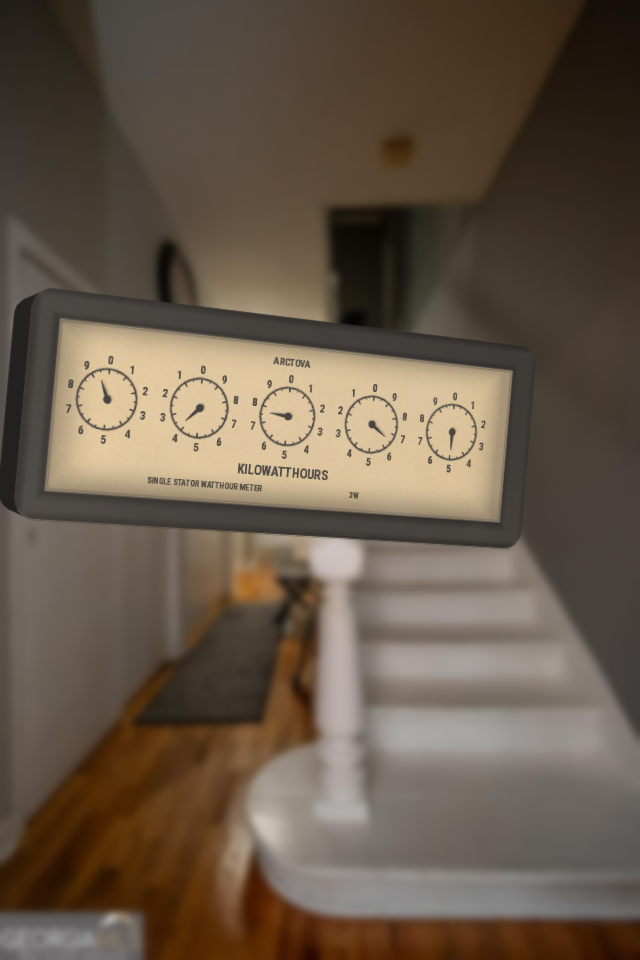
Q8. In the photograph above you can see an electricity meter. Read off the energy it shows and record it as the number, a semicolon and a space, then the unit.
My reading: 93765; kWh
